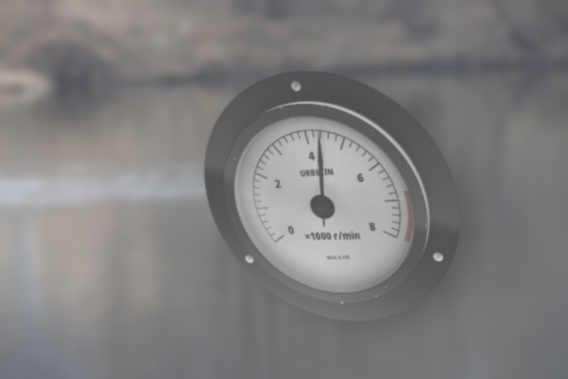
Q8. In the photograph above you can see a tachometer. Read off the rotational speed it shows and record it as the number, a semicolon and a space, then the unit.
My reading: 4400; rpm
